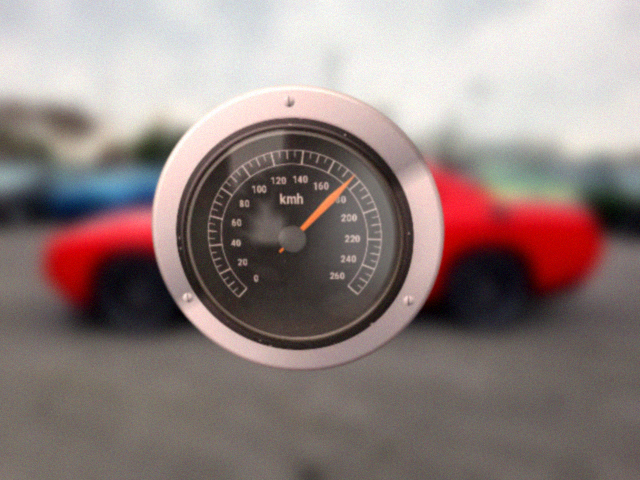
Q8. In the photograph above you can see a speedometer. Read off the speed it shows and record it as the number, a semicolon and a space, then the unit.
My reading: 175; km/h
